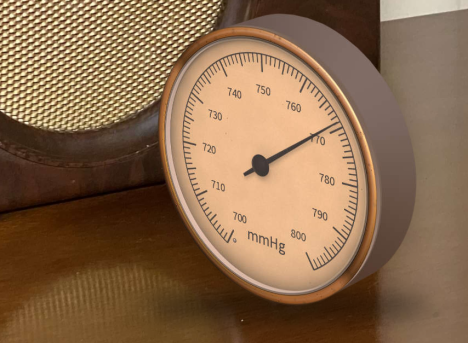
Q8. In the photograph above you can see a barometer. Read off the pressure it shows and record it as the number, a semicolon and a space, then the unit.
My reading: 769; mmHg
